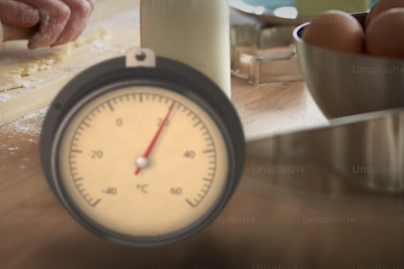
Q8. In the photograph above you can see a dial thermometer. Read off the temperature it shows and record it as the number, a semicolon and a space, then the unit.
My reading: 20; °C
